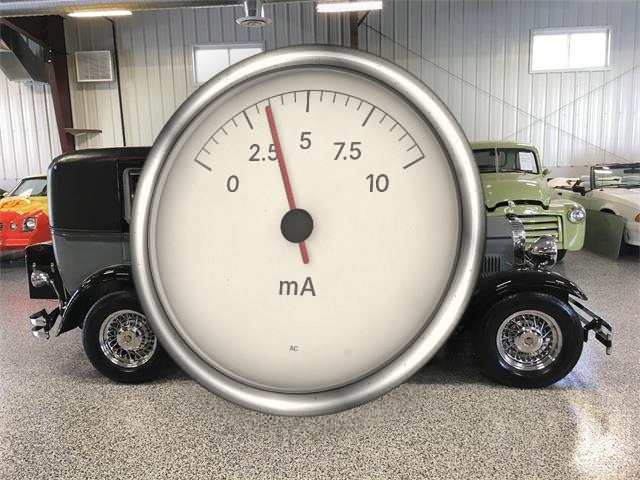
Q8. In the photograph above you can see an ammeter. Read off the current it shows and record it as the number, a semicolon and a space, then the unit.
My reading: 3.5; mA
